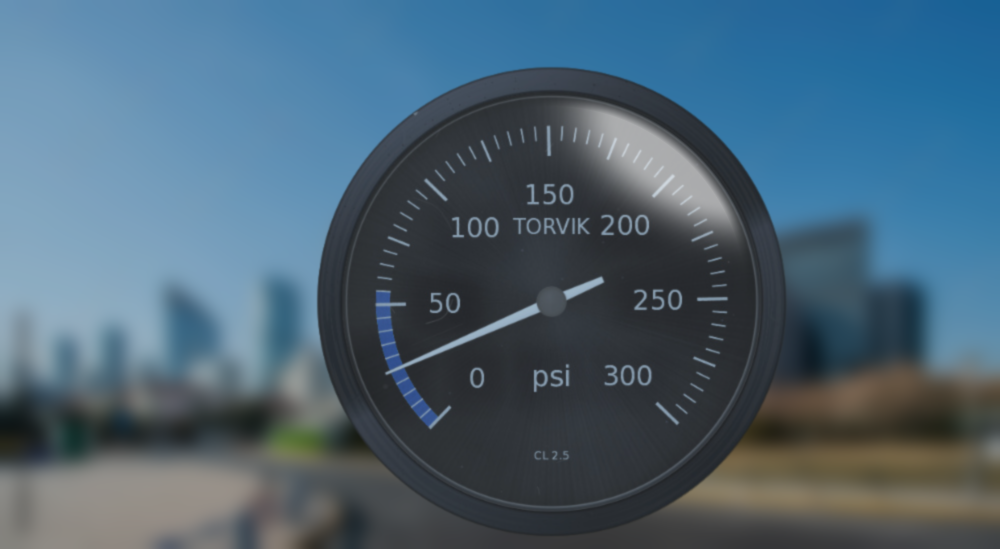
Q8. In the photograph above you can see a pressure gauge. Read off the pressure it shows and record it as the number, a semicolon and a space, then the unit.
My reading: 25; psi
